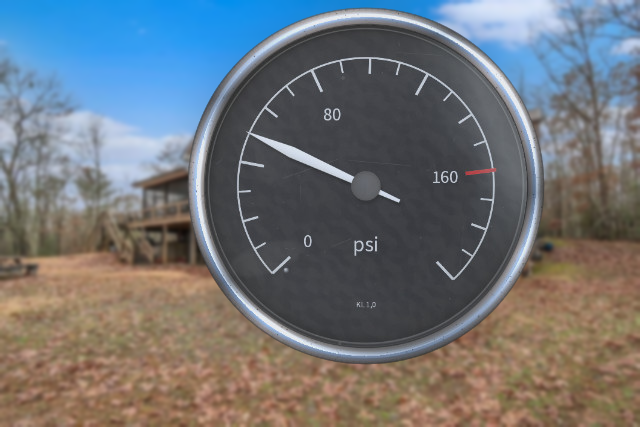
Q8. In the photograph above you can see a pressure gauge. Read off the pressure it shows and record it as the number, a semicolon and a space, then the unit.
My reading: 50; psi
